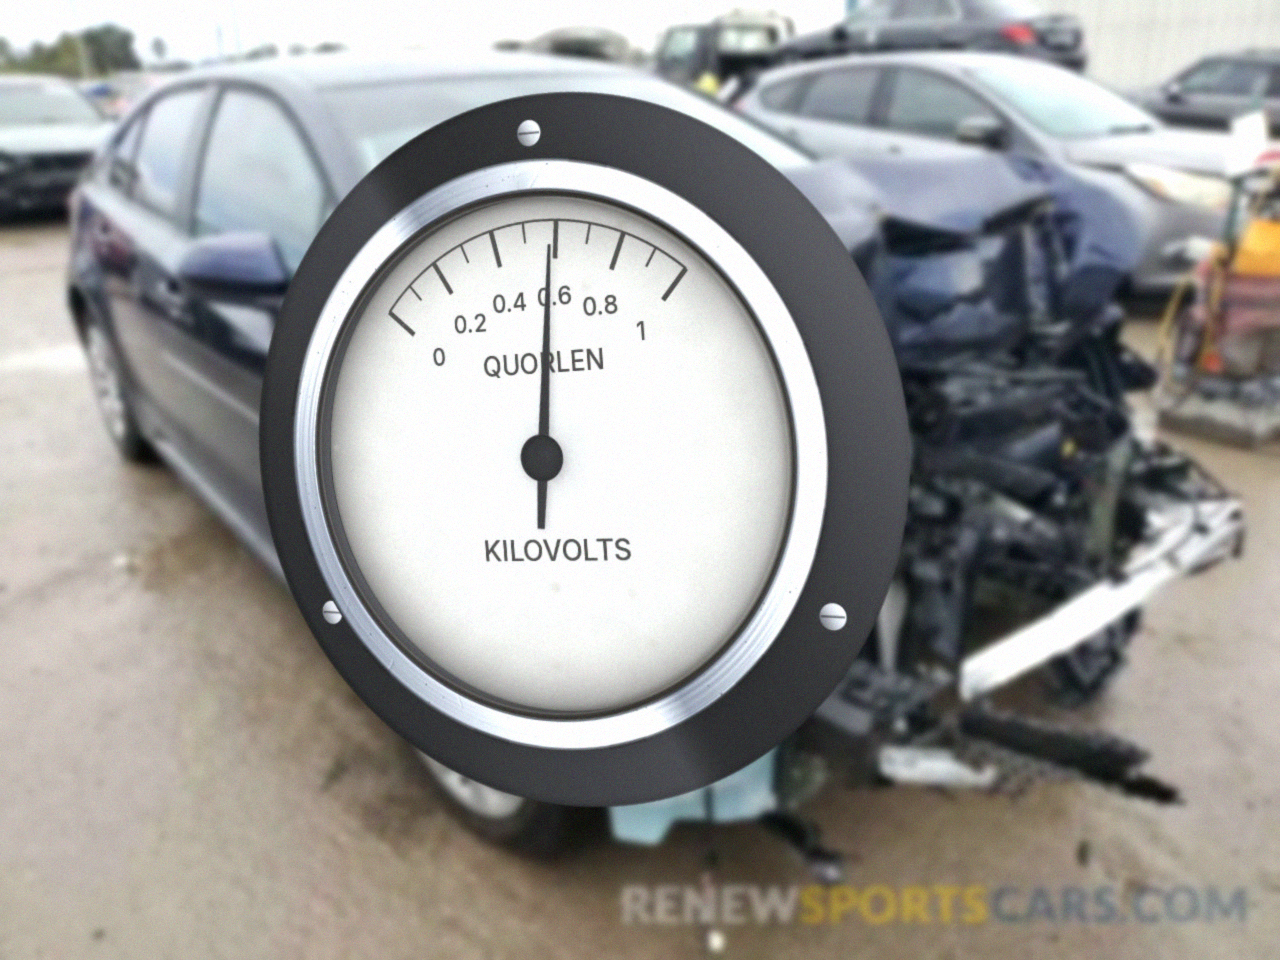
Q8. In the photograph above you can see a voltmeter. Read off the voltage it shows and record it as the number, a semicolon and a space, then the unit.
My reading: 0.6; kV
